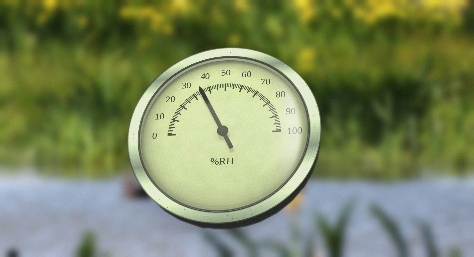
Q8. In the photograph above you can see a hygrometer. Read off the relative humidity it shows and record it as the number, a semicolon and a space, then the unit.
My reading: 35; %
